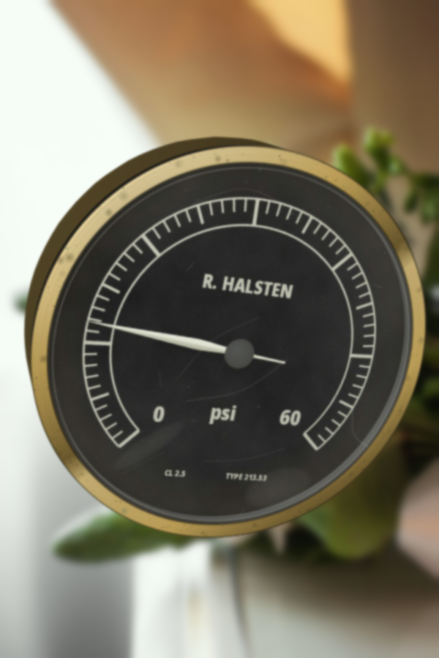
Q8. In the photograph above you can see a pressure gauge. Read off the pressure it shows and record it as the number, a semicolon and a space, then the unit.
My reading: 12; psi
